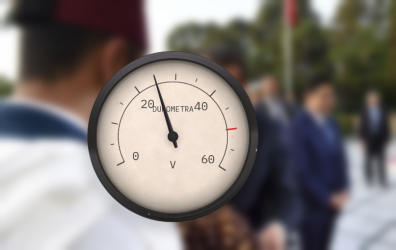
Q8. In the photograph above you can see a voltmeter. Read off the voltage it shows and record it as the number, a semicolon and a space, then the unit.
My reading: 25; V
